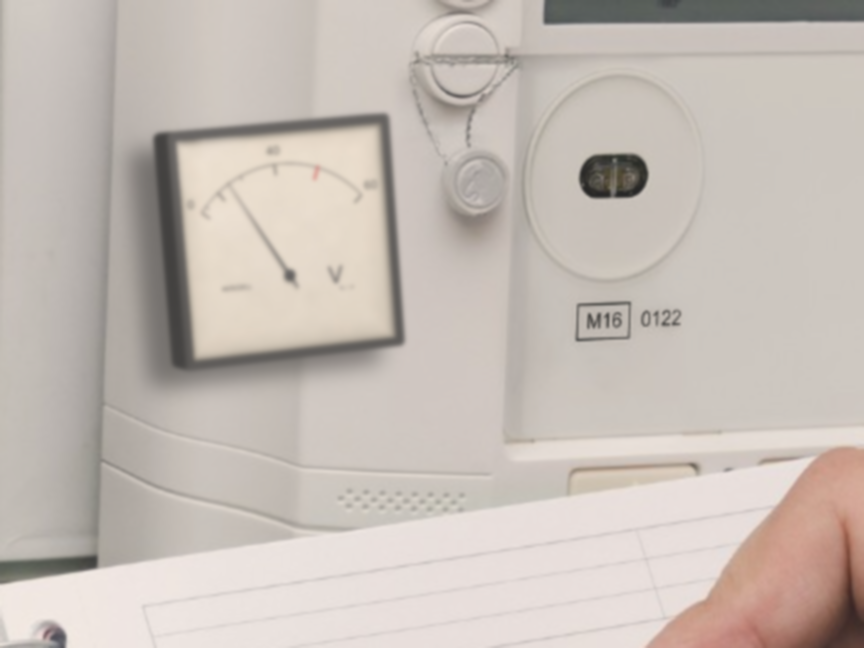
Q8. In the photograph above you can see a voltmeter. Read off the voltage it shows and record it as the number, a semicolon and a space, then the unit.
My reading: 25; V
